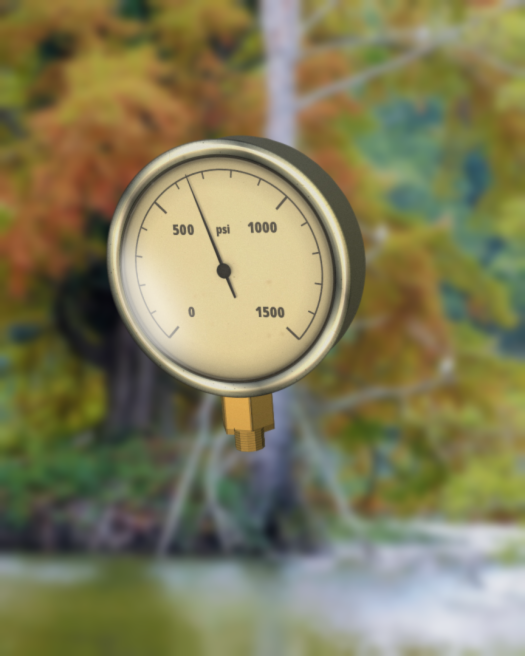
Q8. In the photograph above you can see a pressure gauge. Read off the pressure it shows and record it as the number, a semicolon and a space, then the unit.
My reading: 650; psi
